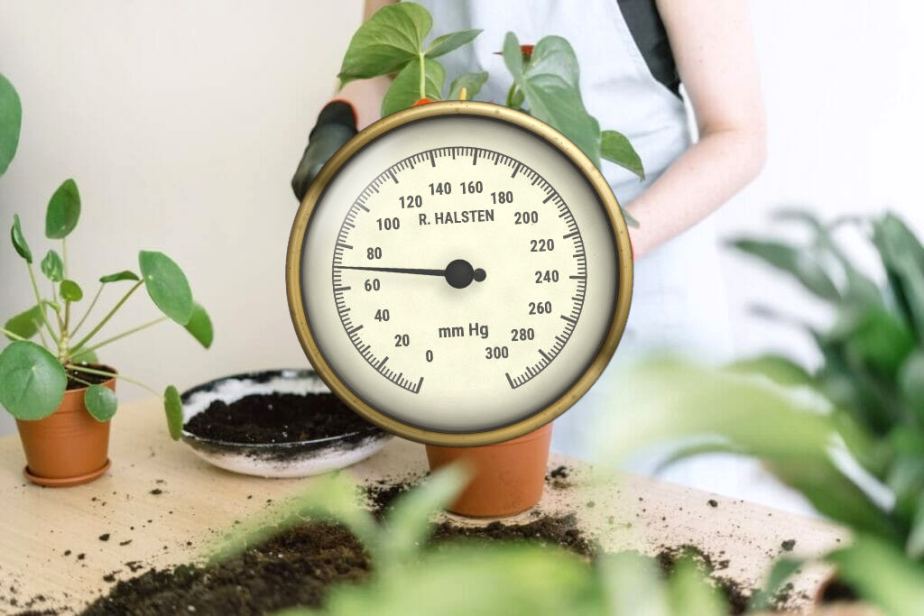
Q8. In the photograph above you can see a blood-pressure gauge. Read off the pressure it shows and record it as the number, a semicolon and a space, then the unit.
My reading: 70; mmHg
